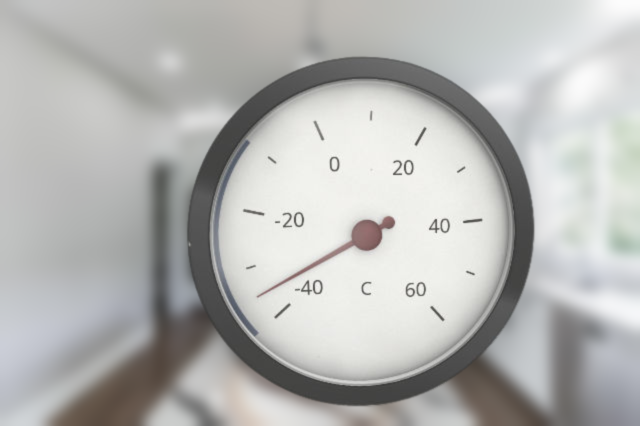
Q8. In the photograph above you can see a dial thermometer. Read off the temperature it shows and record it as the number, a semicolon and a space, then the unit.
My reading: -35; °C
